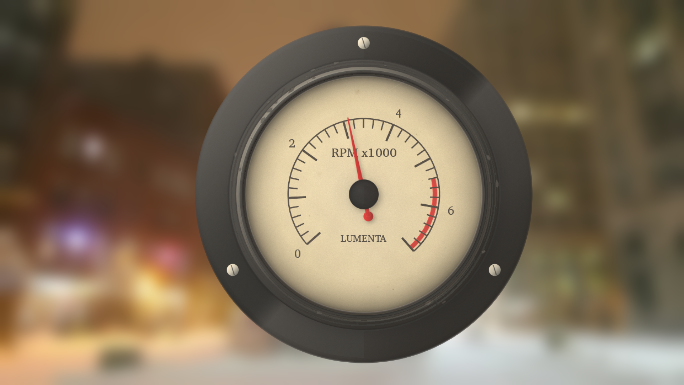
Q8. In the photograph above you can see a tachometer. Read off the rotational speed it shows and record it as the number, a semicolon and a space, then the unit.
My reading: 3100; rpm
